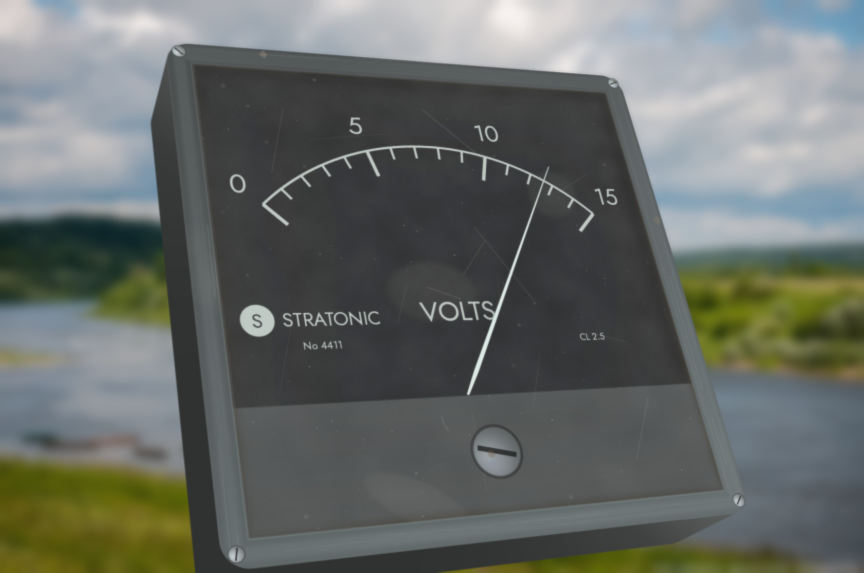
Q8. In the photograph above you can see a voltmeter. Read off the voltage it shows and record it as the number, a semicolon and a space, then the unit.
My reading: 12.5; V
